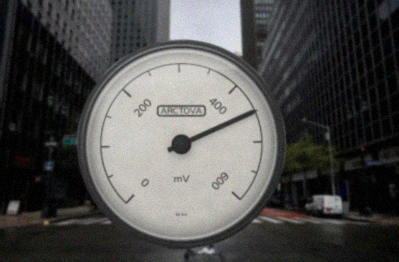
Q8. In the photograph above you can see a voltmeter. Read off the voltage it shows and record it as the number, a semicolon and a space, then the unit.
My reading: 450; mV
